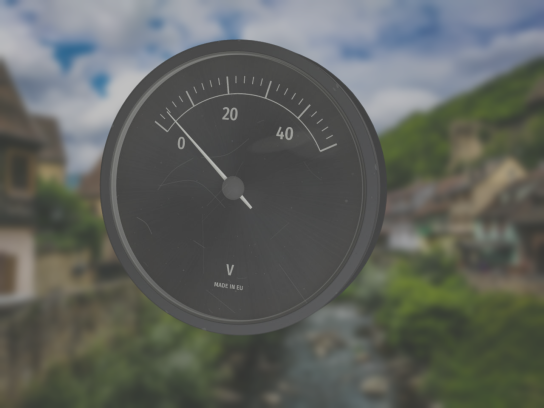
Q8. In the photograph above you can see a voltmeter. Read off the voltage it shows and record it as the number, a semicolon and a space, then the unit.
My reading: 4; V
